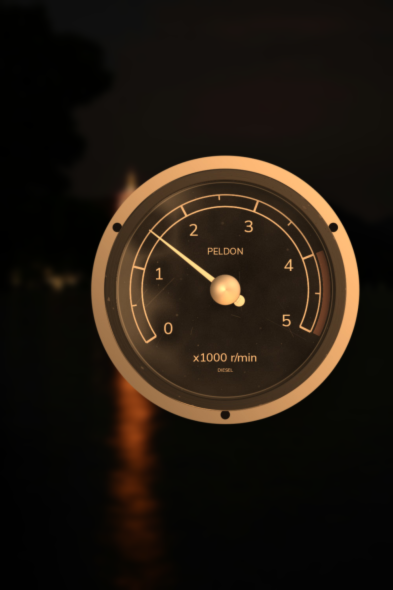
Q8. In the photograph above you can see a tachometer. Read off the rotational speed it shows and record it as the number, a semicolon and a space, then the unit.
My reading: 1500; rpm
